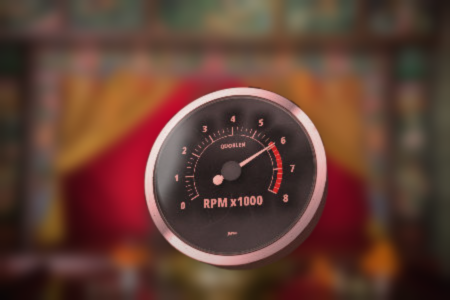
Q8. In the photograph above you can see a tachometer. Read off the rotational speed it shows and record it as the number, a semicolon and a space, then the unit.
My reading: 6000; rpm
